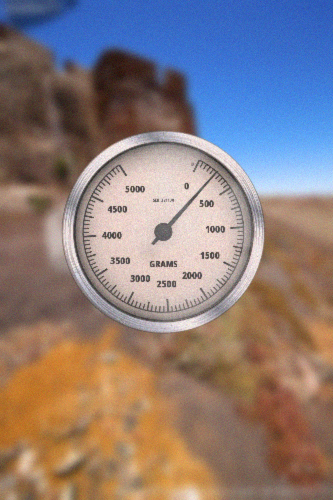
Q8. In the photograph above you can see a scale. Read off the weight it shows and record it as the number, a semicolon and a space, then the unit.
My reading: 250; g
